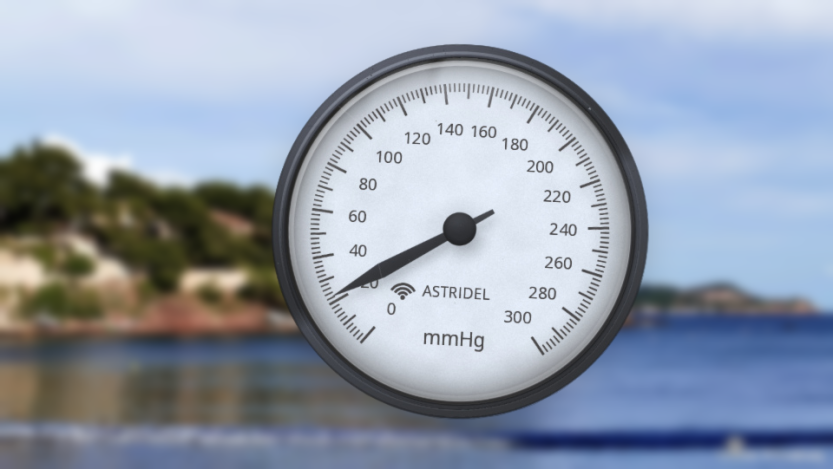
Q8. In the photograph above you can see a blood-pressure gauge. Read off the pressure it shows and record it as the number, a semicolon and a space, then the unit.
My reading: 22; mmHg
